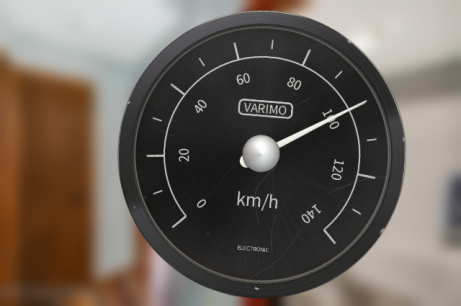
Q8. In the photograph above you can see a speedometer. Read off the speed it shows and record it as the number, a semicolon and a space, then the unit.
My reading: 100; km/h
